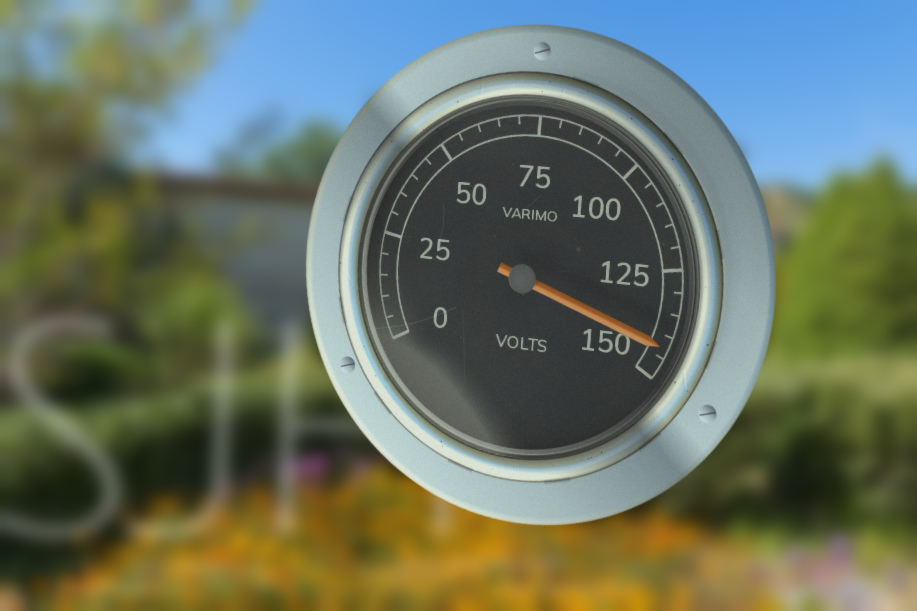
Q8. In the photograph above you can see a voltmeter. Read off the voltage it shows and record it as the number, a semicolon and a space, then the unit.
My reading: 142.5; V
